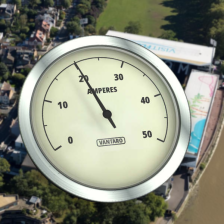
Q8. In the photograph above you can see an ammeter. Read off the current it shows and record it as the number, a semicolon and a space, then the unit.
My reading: 20; A
